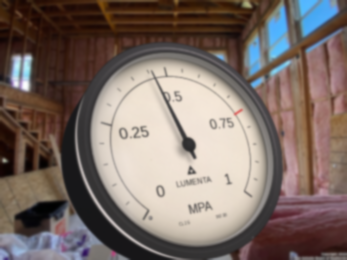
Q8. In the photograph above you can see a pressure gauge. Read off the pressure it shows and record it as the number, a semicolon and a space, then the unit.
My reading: 0.45; MPa
